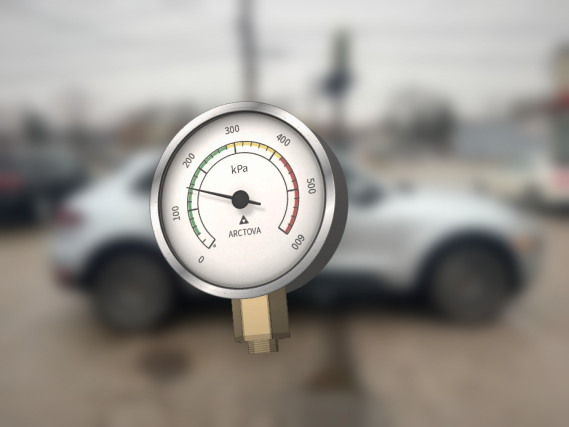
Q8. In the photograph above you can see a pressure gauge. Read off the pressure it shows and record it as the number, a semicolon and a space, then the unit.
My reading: 150; kPa
